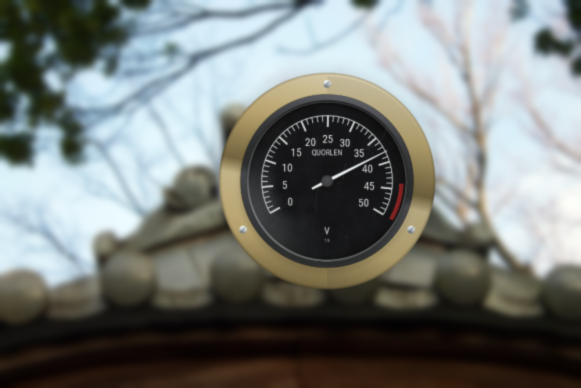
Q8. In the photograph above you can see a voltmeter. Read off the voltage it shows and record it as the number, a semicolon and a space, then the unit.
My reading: 38; V
